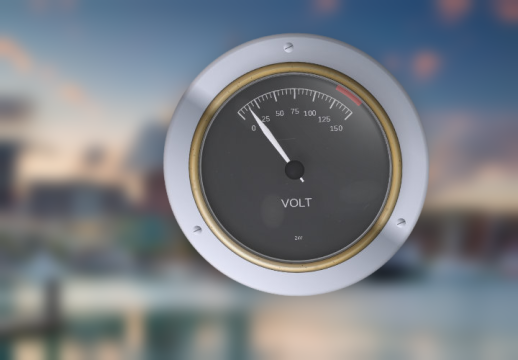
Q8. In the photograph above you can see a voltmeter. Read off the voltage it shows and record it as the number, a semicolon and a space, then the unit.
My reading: 15; V
